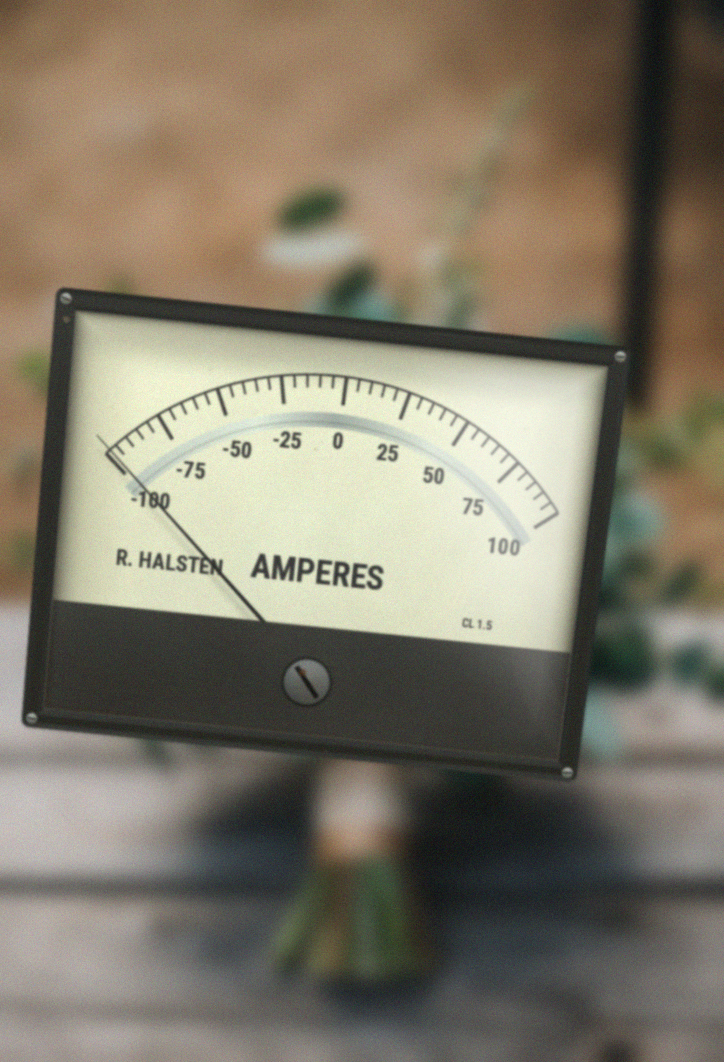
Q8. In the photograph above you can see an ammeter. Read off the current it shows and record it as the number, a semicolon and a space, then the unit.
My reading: -97.5; A
